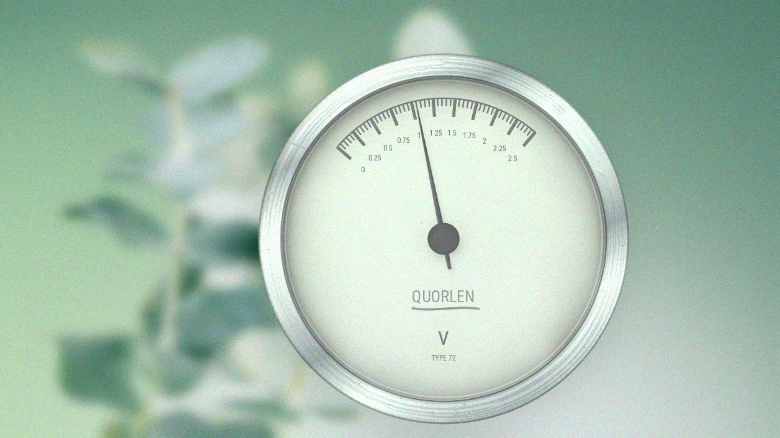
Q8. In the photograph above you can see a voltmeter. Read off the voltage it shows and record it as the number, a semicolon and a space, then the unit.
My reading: 1.05; V
